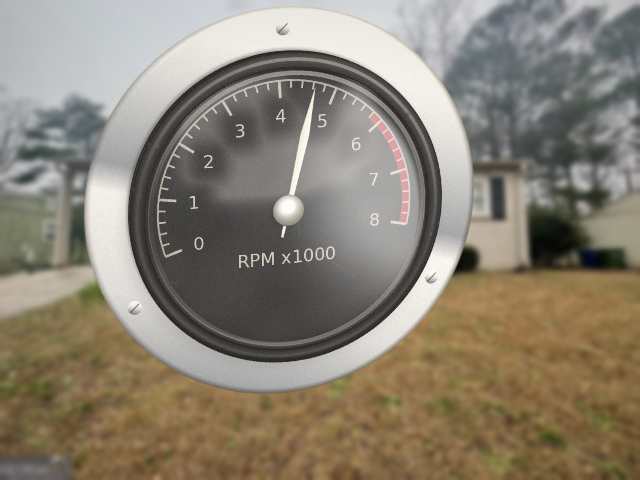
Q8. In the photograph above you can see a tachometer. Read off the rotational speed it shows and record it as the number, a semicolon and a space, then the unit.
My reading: 4600; rpm
